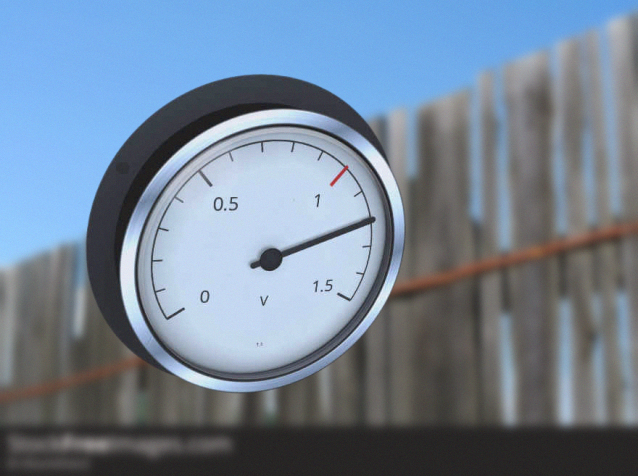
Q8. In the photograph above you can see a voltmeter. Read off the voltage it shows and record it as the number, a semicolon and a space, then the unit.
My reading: 1.2; V
